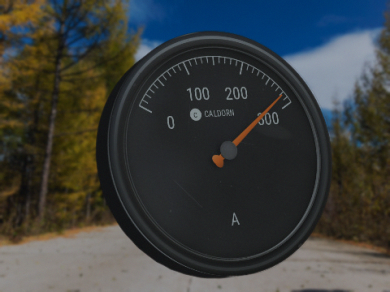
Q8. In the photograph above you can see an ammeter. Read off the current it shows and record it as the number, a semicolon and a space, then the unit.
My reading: 280; A
